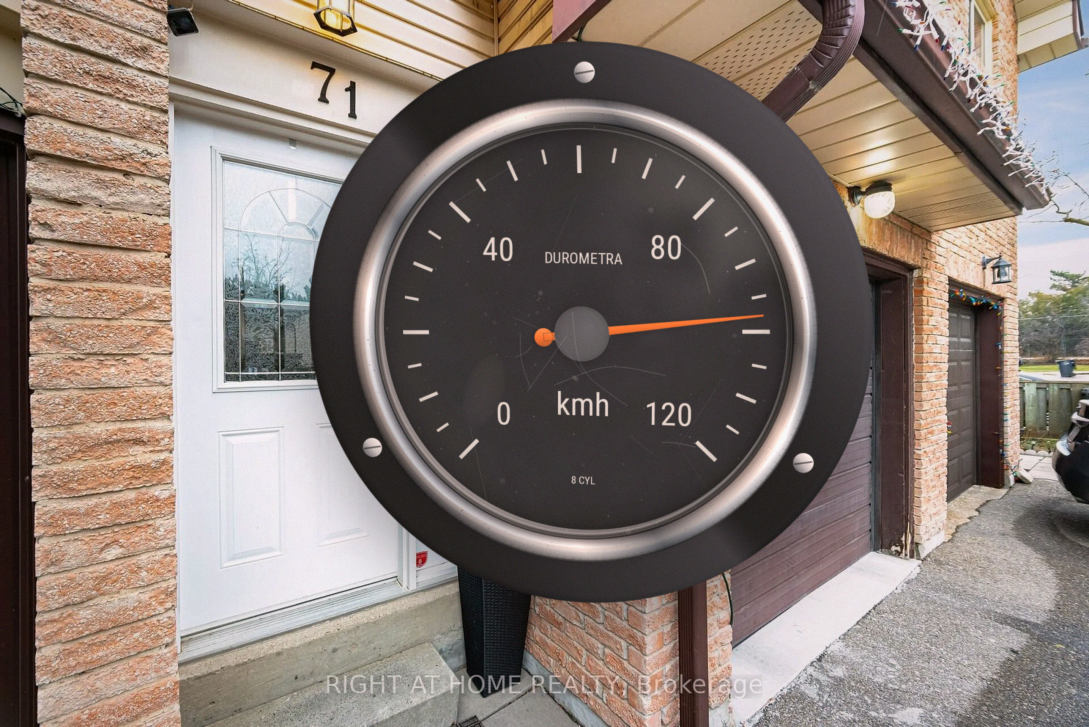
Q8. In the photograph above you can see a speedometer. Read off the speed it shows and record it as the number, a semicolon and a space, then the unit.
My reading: 97.5; km/h
